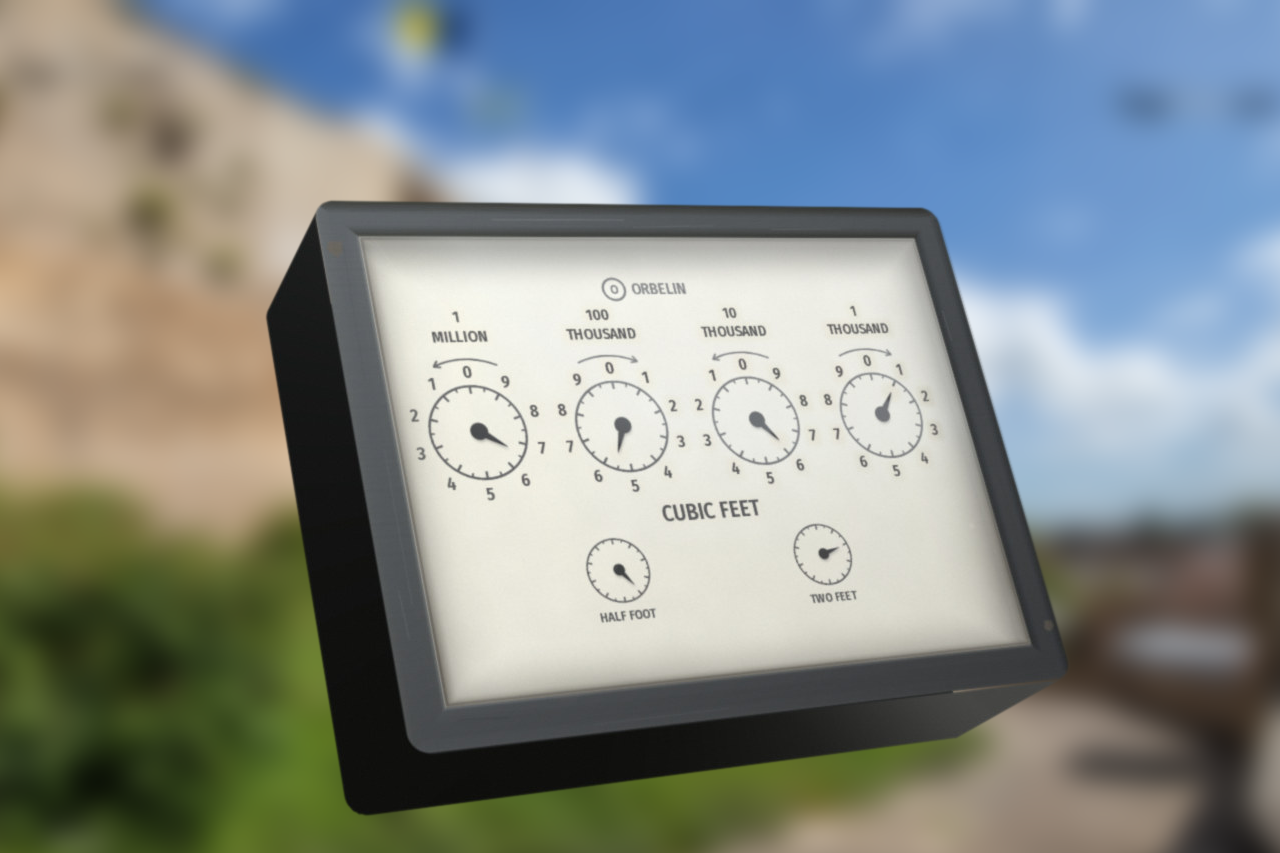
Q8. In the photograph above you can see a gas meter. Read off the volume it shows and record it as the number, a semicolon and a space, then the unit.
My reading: 656100; ft³
